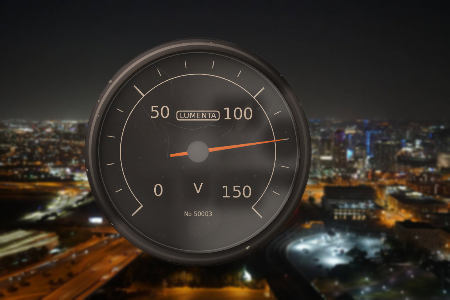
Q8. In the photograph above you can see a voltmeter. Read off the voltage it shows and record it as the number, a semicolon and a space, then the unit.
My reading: 120; V
